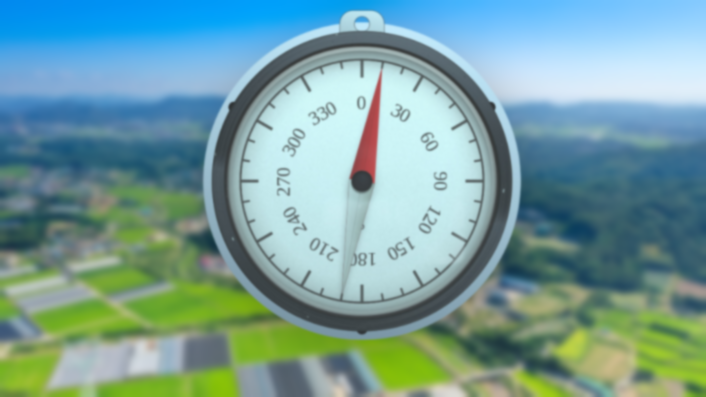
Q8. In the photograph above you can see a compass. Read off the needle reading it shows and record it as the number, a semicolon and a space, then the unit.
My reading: 10; °
